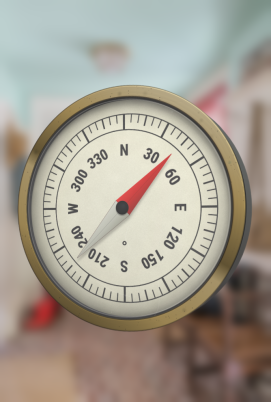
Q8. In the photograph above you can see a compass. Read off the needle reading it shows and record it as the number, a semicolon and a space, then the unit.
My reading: 45; °
